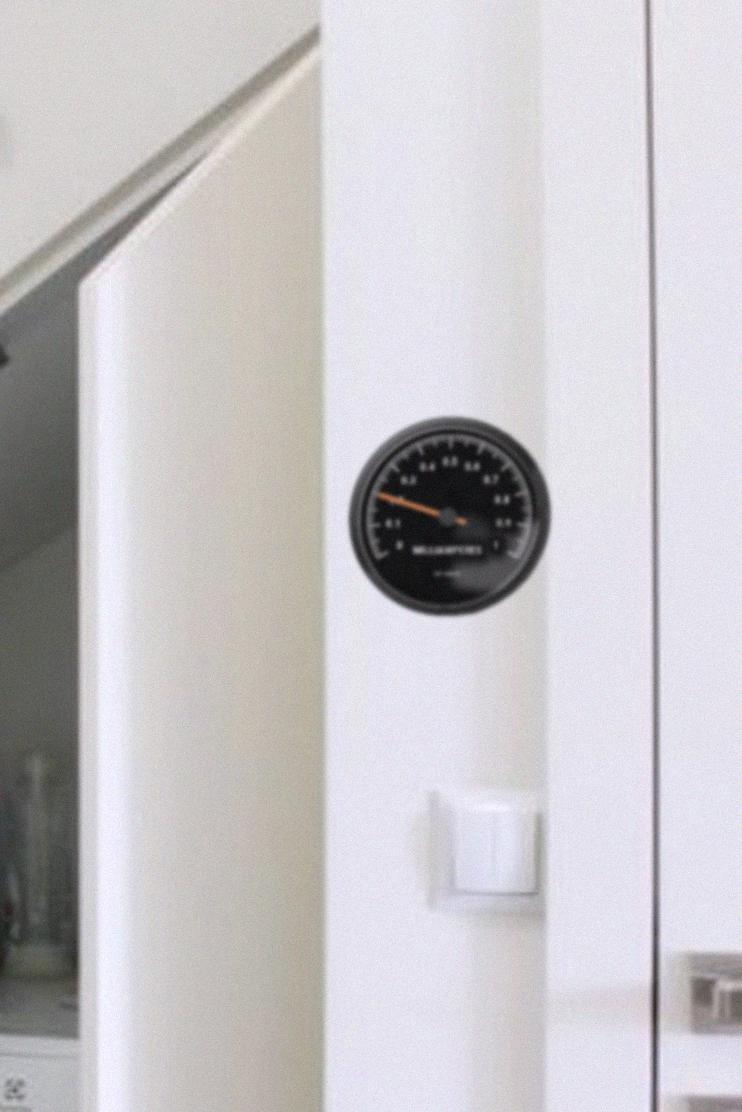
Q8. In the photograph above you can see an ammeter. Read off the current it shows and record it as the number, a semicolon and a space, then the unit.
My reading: 0.2; mA
